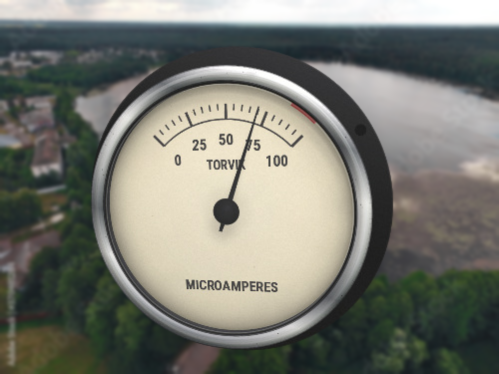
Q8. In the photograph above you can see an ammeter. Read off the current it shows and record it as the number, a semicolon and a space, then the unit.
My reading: 70; µA
